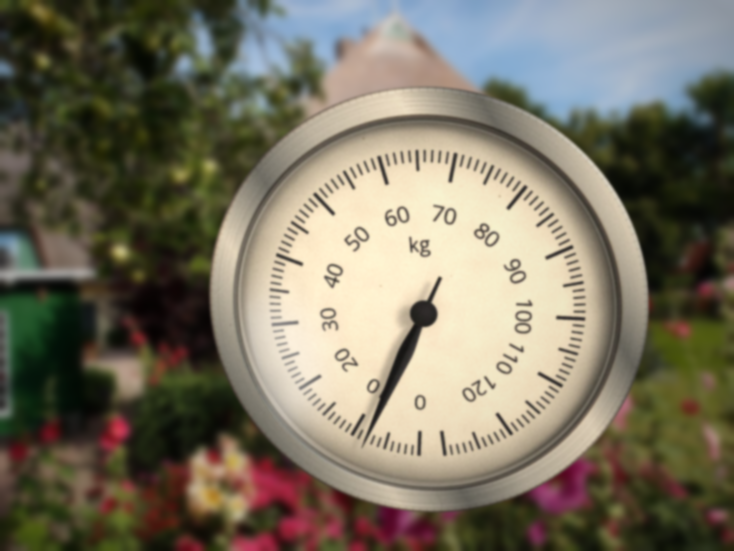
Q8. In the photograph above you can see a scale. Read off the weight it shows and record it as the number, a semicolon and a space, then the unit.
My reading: 8; kg
